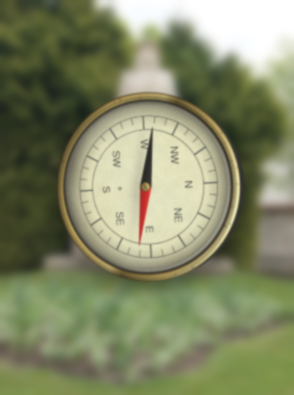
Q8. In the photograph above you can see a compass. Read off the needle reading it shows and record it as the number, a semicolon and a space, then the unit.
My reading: 100; °
